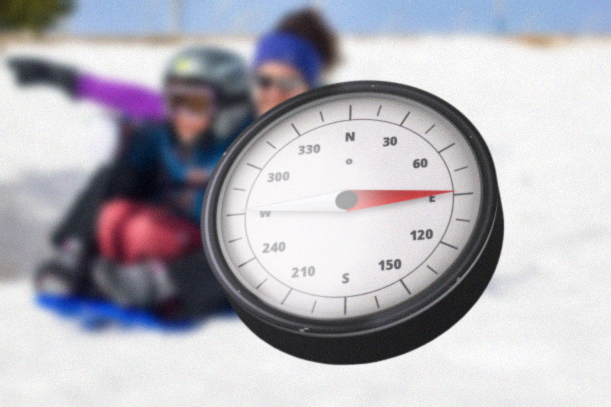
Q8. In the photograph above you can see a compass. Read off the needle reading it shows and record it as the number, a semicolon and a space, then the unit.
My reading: 90; °
